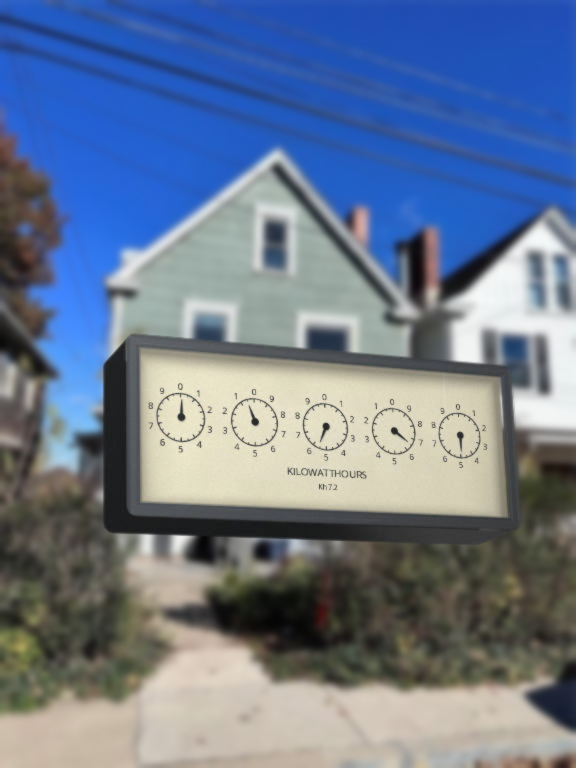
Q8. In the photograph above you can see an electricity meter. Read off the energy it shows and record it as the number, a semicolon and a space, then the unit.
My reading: 565; kWh
